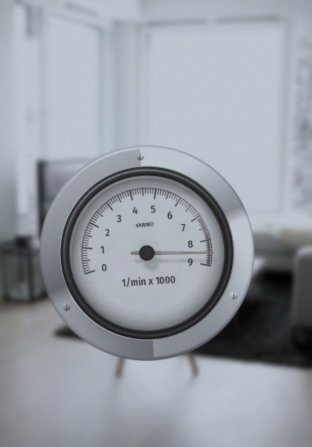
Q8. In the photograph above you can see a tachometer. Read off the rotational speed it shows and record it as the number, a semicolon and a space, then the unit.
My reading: 8500; rpm
